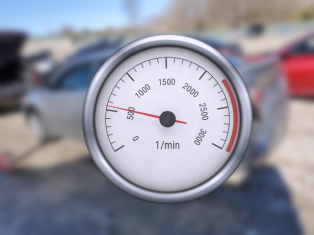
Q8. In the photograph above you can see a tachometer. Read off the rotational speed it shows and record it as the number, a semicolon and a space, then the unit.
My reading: 550; rpm
